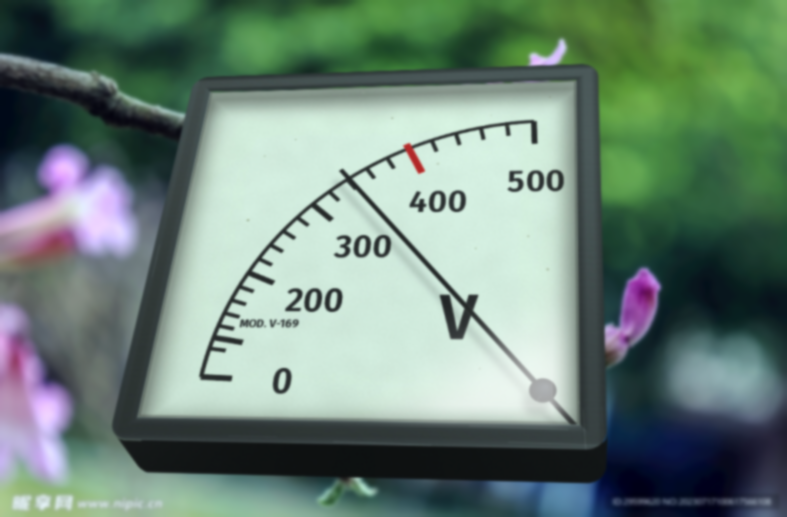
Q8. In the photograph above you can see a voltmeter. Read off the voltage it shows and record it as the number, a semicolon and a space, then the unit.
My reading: 340; V
